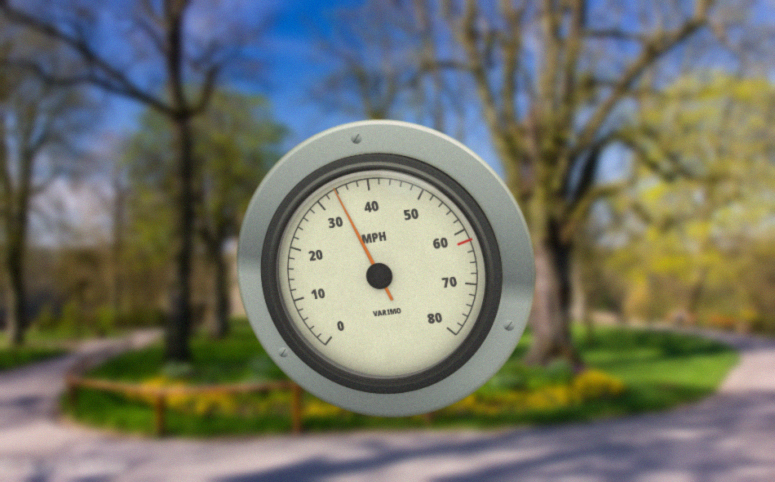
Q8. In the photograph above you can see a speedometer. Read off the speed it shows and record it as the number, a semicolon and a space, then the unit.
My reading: 34; mph
